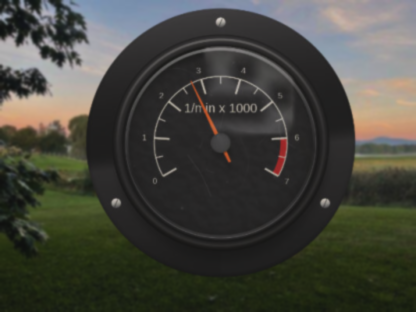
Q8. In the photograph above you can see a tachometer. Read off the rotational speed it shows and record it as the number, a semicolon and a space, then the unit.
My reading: 2750; rpm
